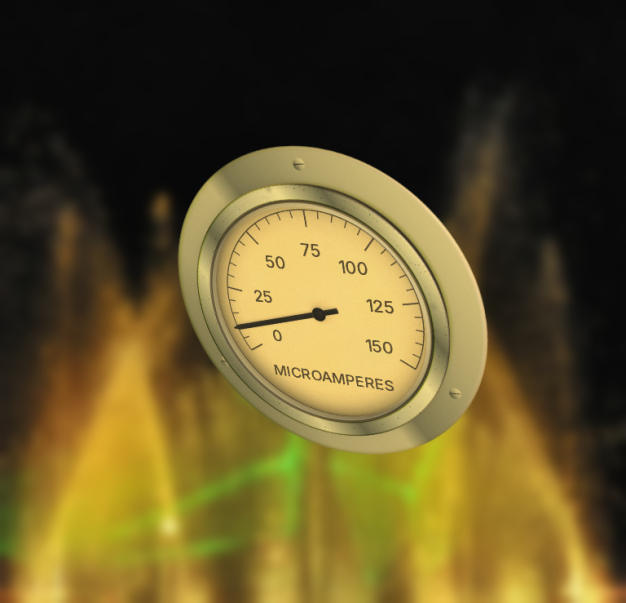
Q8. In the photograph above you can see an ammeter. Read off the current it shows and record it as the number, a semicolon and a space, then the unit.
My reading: 10; µA
